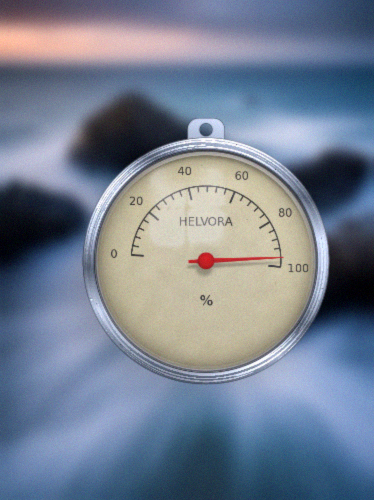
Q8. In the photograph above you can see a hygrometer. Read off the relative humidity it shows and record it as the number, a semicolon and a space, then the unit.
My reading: 96; %
